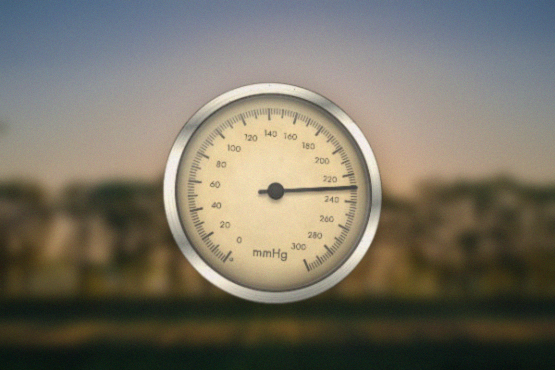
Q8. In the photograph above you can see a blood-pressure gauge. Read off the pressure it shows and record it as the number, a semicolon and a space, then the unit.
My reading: 230; mmHg
